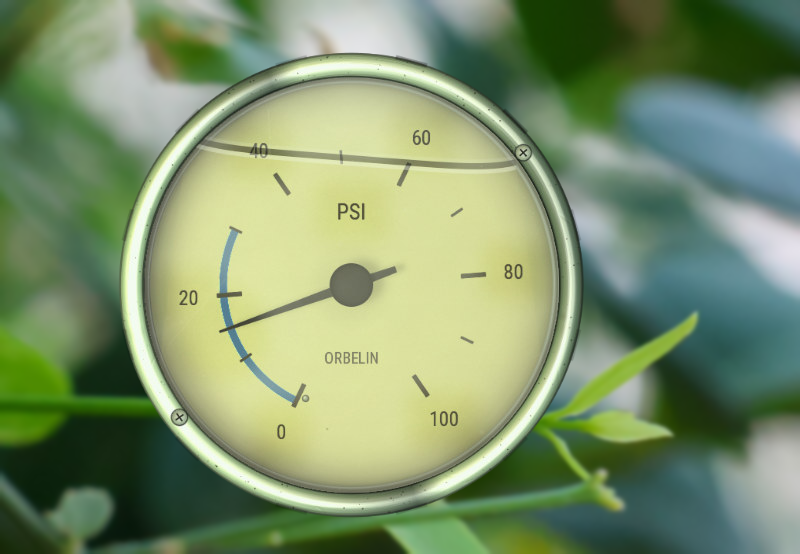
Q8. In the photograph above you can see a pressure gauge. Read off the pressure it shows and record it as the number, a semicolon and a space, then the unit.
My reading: 15; psi
